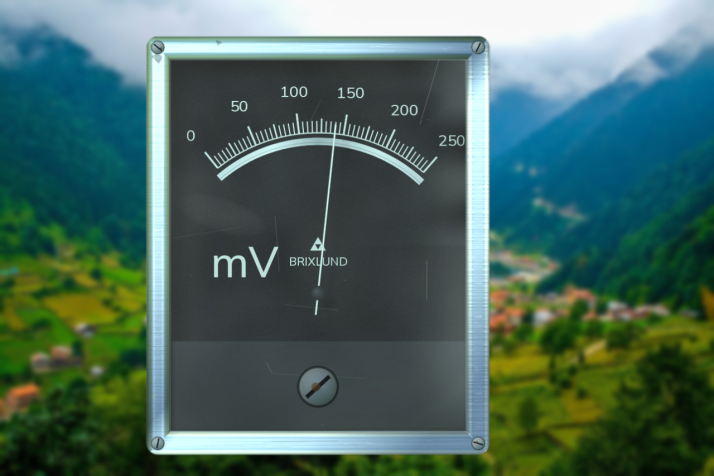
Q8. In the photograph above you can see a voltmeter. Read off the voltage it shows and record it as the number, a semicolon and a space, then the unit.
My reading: 140; mV
